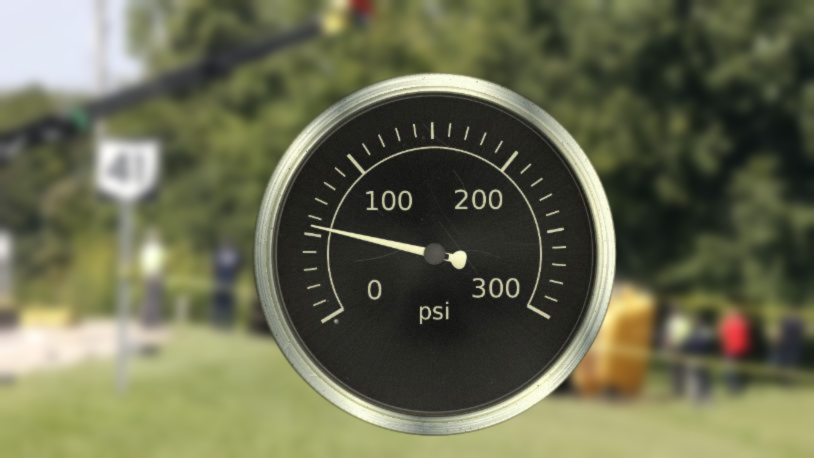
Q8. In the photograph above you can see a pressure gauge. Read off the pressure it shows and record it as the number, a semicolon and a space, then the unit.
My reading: 55; psi
